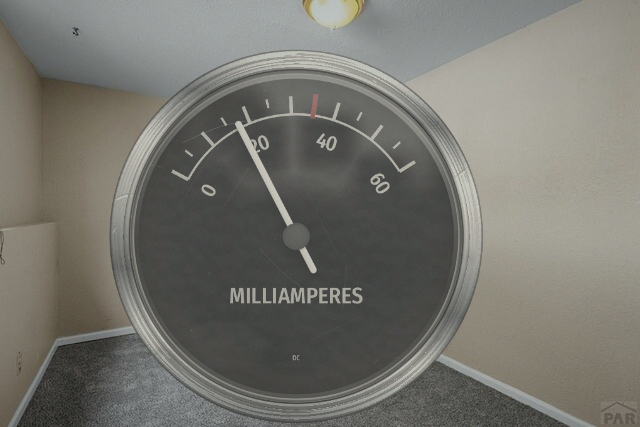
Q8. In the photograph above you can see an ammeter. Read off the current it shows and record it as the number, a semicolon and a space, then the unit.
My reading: 17.5; mA
